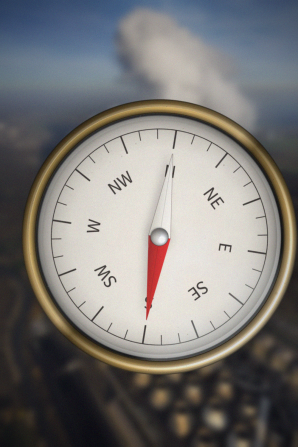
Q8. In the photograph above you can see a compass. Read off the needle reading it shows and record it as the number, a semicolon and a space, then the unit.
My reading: 180; °
